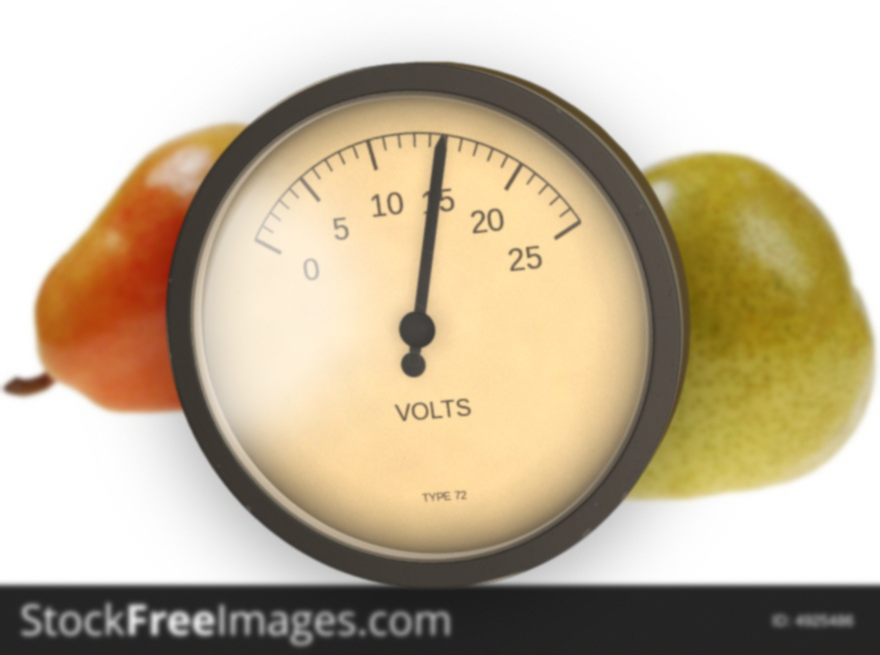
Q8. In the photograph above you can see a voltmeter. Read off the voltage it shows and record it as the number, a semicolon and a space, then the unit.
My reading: 15; V
